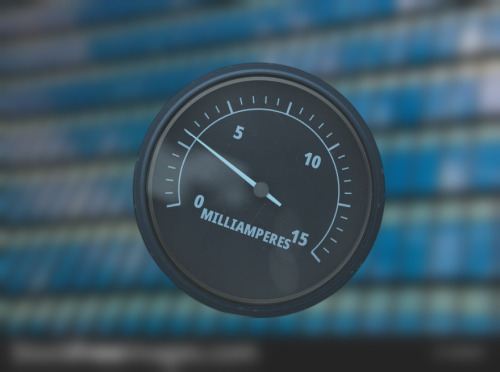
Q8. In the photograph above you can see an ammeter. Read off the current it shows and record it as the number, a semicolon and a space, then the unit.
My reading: 3; mA
